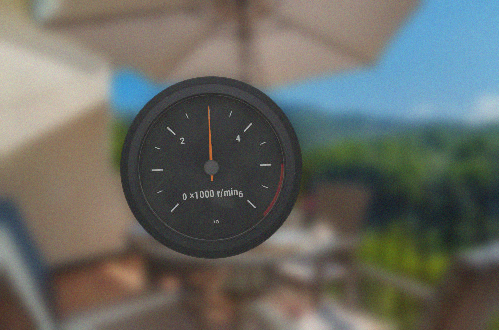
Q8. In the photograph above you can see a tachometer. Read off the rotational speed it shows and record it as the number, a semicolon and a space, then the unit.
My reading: 3000; rpm
